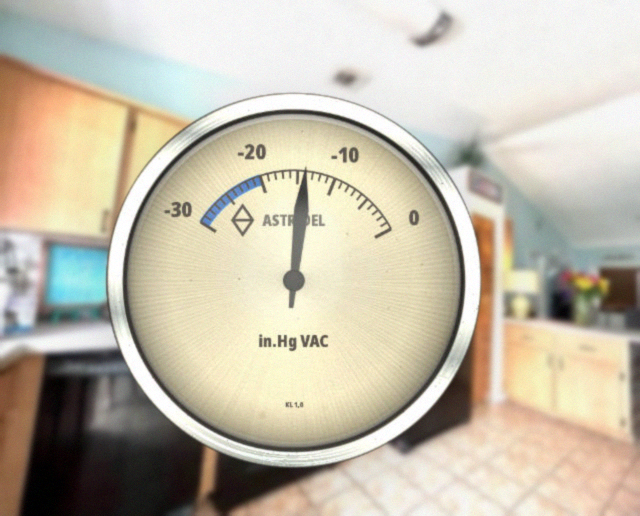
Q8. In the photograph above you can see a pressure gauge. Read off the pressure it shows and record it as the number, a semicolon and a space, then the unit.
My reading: -14; inHg
